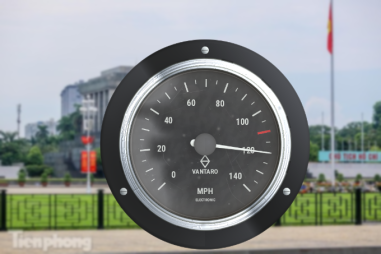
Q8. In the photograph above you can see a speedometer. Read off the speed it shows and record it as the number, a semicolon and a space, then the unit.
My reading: 120; mph
